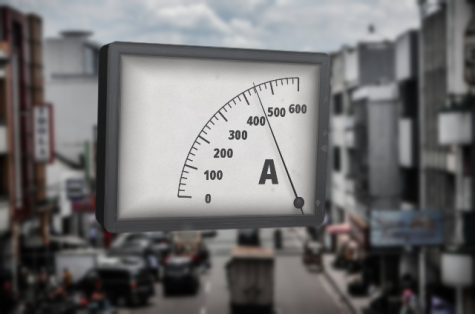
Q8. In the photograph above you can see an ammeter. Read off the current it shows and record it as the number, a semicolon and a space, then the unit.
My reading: 440; A
